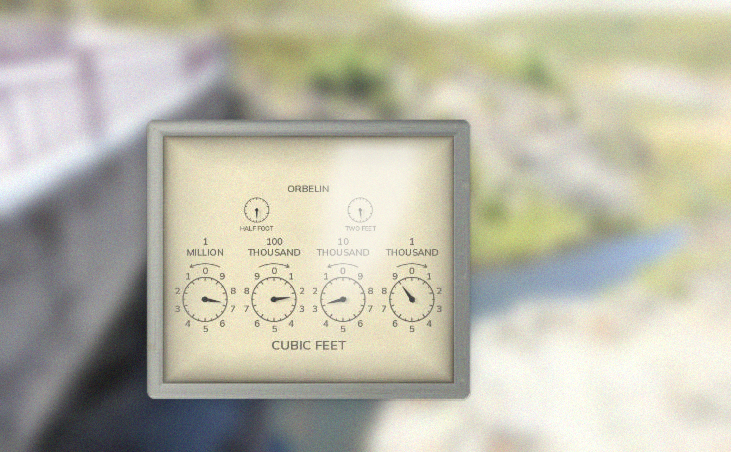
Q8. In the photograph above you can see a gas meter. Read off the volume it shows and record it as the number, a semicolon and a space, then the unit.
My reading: 722900; ft³
